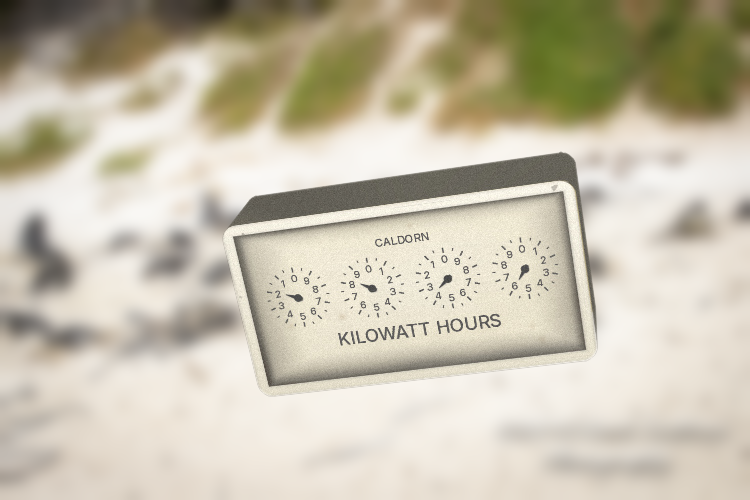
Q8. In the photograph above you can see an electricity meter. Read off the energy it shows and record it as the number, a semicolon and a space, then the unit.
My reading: 1836; kWh
